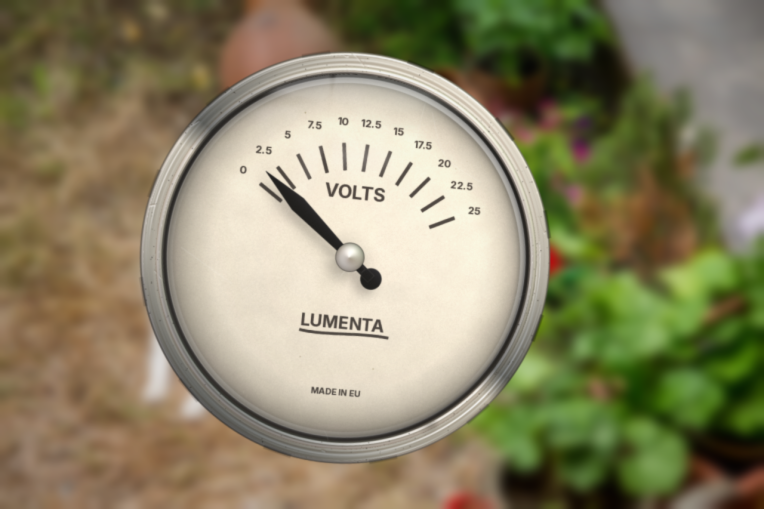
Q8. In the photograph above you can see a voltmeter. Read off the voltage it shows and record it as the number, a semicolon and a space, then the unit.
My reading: 1.25; V
